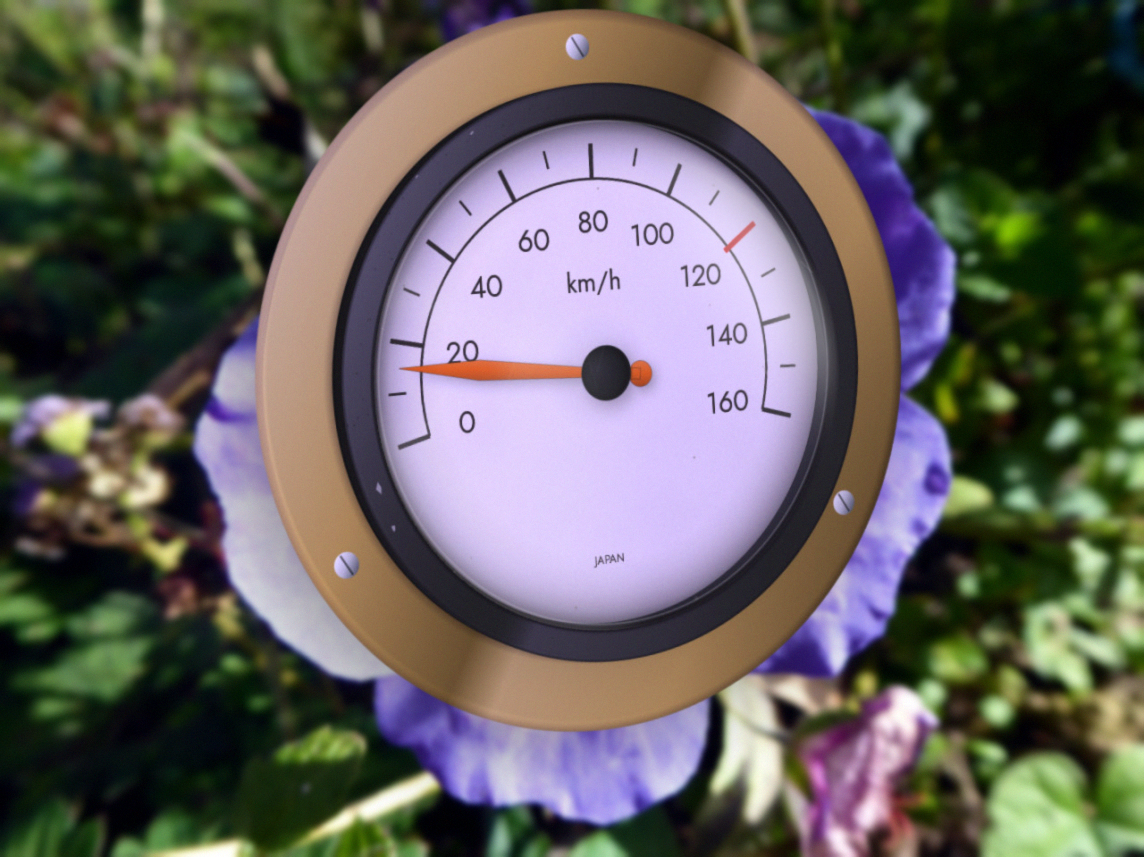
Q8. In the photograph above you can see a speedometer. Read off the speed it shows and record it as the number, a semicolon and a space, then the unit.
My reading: 15; km/h
